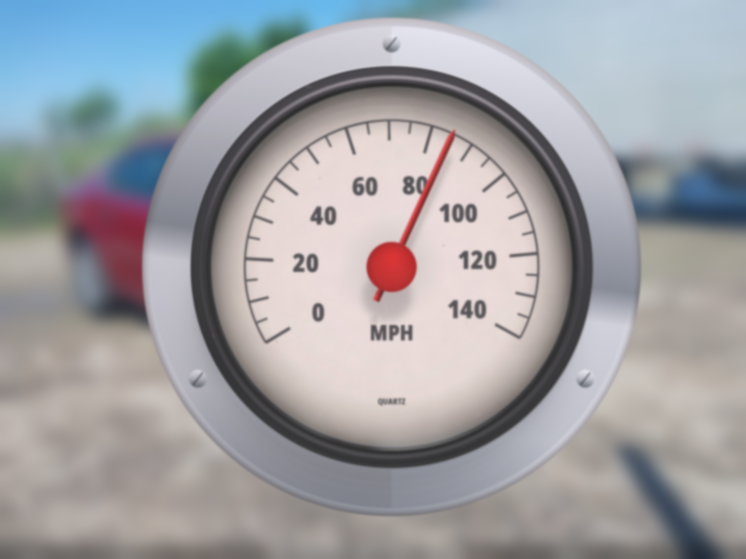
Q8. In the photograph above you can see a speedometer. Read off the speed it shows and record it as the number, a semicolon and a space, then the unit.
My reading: 85; mph
